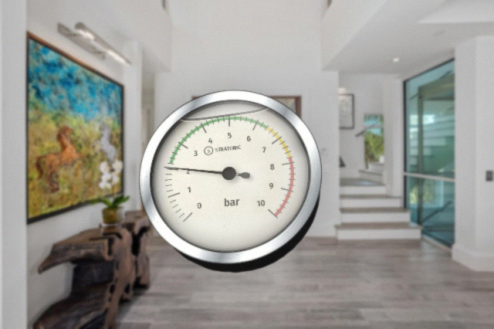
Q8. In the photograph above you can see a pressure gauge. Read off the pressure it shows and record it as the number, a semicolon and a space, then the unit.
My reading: 2; bar
